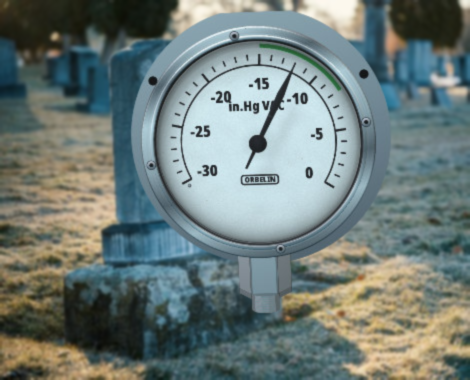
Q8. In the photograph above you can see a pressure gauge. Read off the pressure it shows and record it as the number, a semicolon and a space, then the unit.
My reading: -12; inHg
